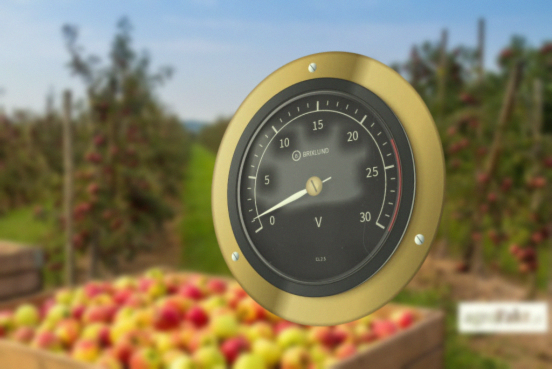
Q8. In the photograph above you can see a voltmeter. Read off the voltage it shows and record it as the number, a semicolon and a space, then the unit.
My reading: 1; V
